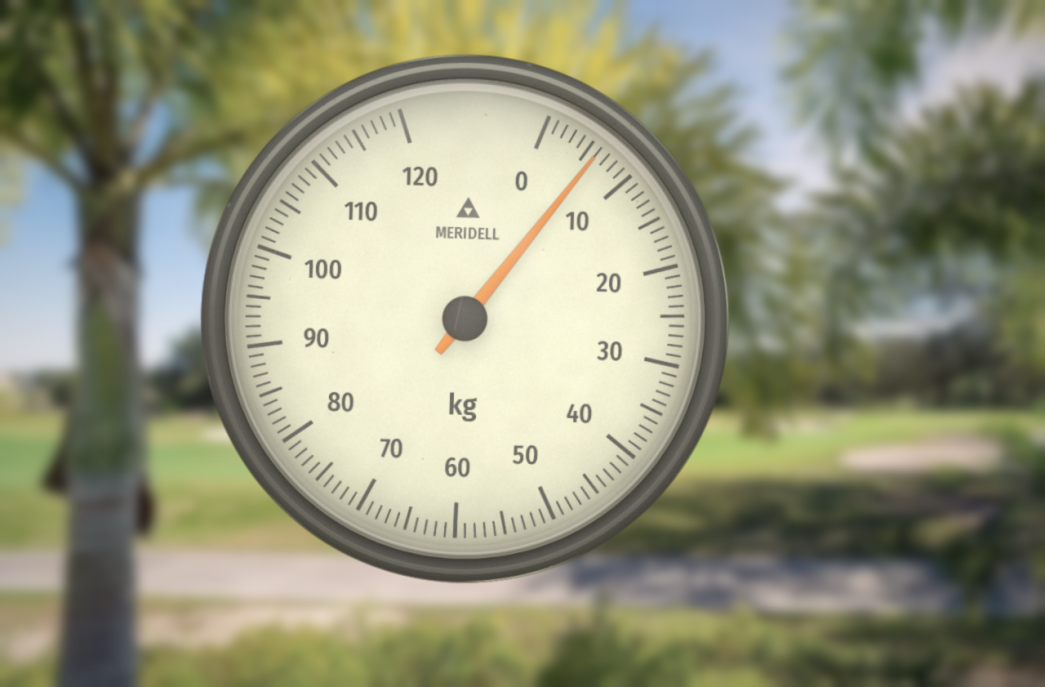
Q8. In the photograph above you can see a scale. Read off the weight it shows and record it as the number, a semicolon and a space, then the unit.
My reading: 6; kg
